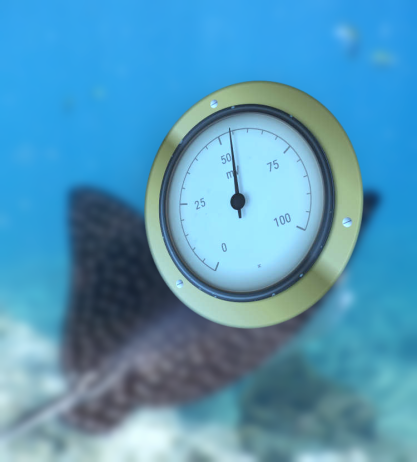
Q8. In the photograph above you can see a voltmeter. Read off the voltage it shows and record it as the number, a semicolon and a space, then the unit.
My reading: 55; mV
